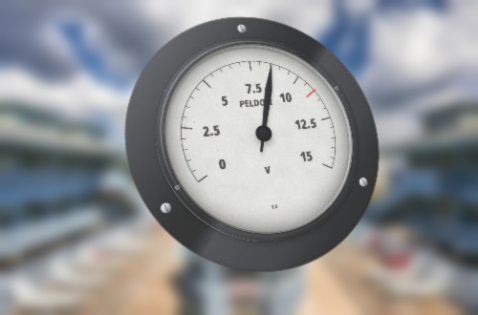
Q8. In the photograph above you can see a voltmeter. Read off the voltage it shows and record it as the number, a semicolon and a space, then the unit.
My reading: 8.5; V
